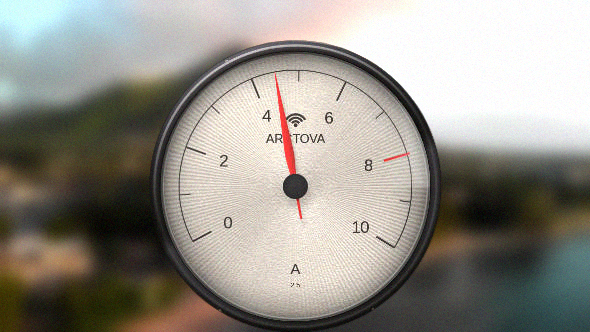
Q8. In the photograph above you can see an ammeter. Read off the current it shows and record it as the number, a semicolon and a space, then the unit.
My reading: 4.5; A
